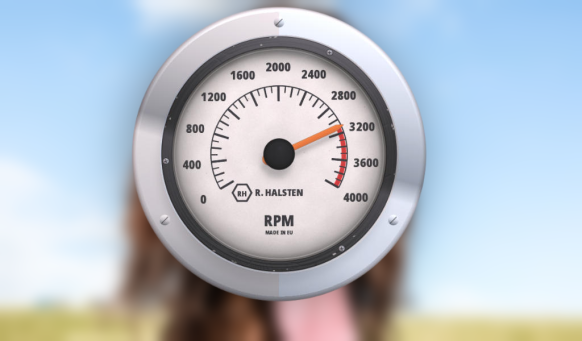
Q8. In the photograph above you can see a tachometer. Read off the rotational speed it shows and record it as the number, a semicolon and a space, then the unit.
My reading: 3100; rpm
